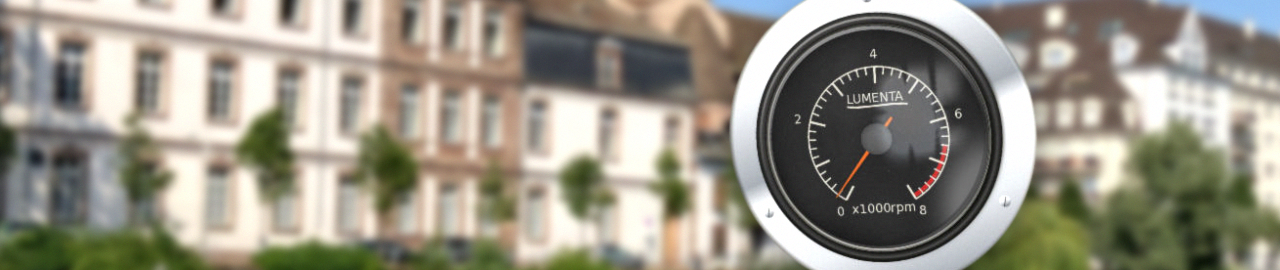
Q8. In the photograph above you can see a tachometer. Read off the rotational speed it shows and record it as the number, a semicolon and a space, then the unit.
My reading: 200; rpm
